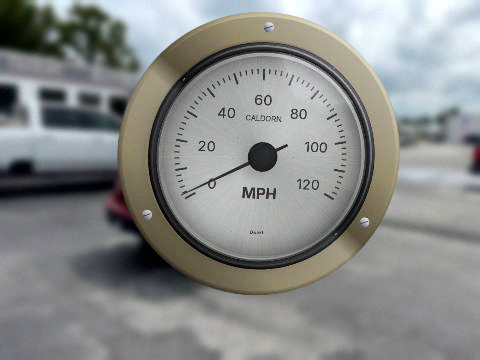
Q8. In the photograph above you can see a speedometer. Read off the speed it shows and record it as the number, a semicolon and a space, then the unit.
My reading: 2; mph
